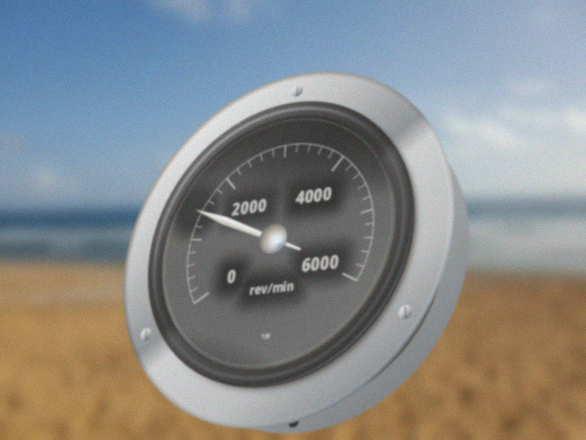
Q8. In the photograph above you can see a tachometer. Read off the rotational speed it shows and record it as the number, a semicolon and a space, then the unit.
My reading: 1400; rpm
